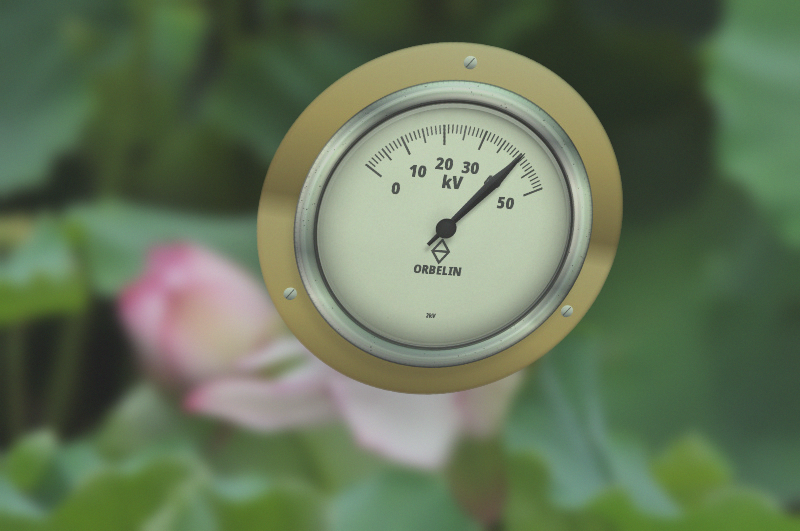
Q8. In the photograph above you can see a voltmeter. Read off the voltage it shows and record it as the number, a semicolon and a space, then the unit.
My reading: 40; kV
